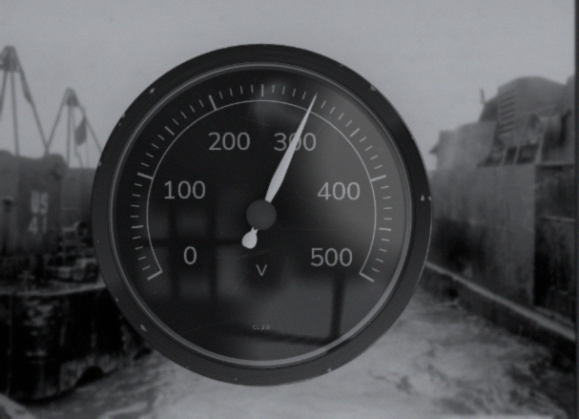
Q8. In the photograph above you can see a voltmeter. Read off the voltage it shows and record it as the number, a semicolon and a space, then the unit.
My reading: 300; V
